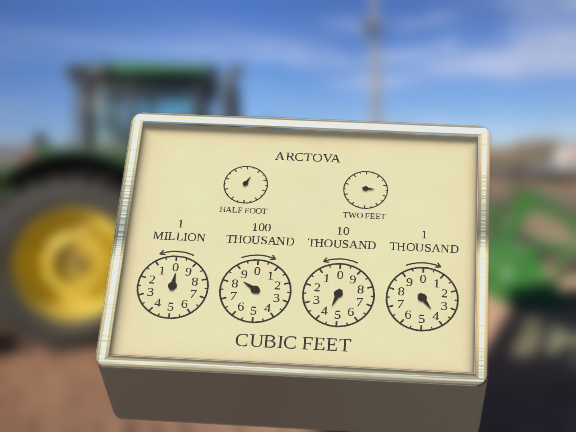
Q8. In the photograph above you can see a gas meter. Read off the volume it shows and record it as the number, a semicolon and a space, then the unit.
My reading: 984400; ft³
